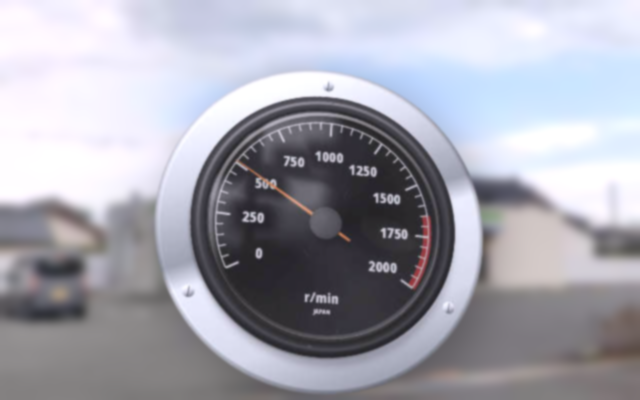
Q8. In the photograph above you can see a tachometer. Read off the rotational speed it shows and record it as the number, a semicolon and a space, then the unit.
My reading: 500; rpm
